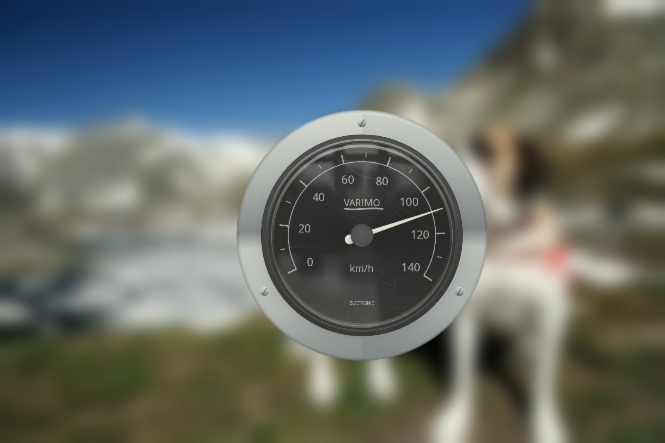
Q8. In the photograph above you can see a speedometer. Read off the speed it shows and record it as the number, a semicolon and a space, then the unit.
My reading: 110; km/h
